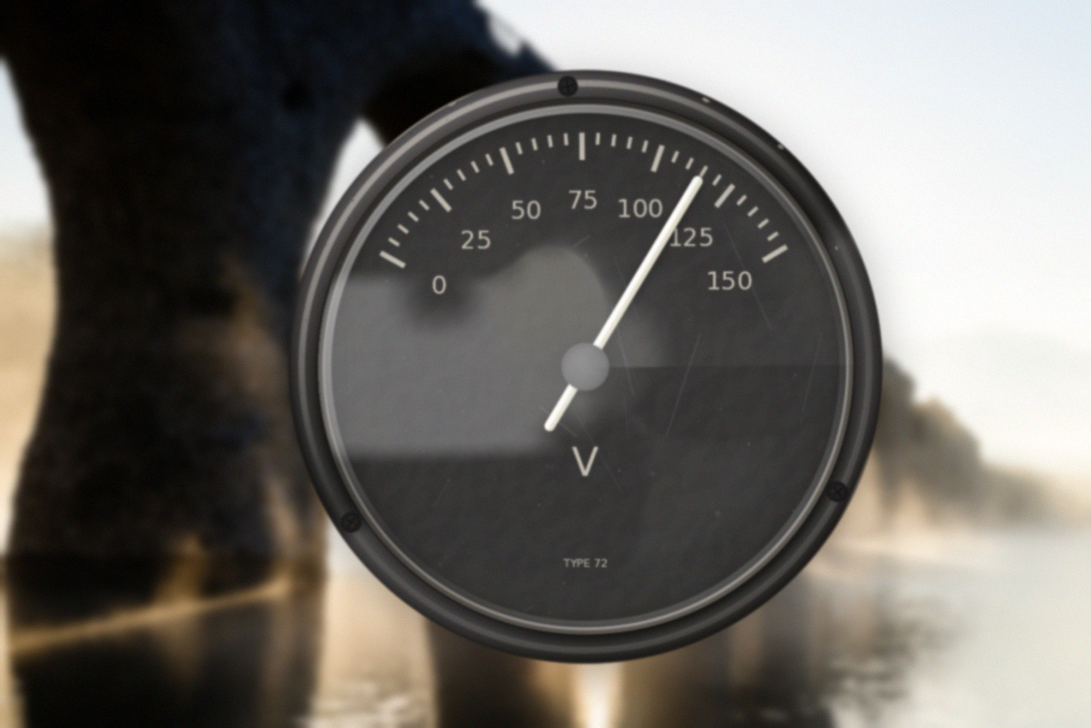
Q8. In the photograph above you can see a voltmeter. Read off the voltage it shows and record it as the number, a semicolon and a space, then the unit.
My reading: 115; V
